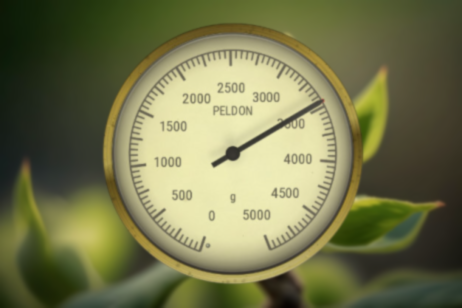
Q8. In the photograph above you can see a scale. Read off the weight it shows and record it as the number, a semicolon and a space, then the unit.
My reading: 3450; g
